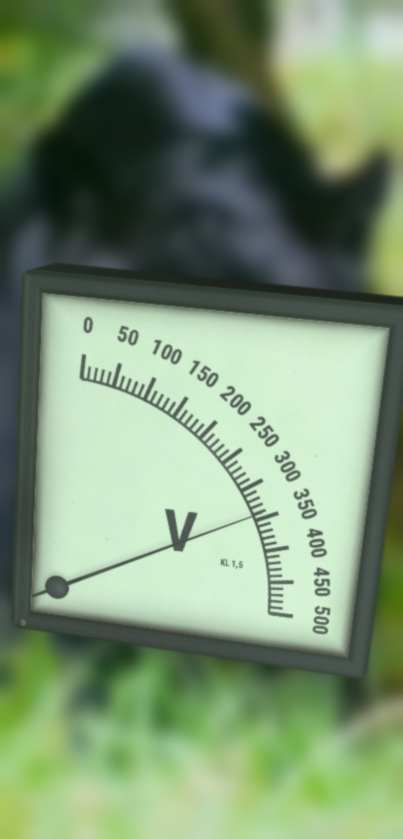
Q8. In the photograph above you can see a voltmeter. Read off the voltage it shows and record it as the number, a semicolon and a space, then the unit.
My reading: 340; V
